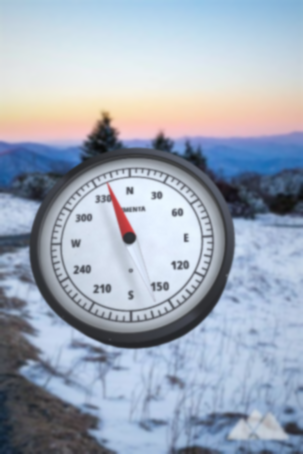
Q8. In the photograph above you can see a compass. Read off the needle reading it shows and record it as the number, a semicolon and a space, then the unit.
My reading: 340; °
